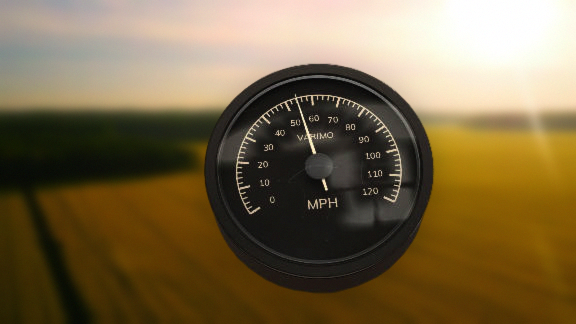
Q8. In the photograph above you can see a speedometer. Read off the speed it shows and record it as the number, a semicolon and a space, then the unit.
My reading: 54; mph
